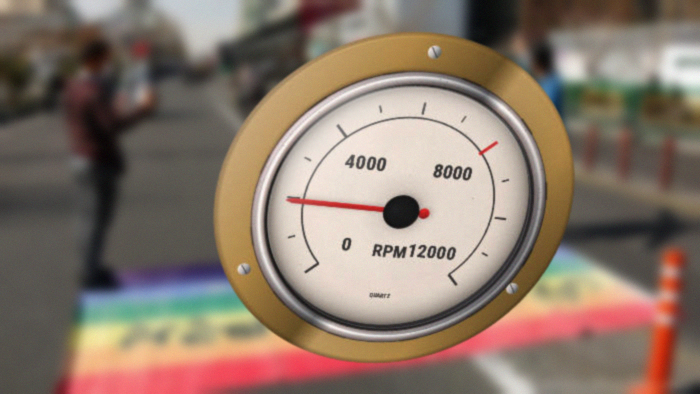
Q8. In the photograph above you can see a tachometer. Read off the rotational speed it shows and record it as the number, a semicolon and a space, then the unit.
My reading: 2000; rpm
